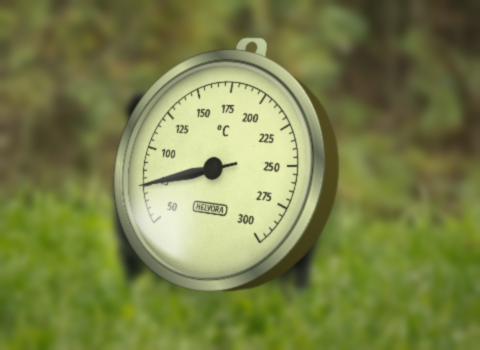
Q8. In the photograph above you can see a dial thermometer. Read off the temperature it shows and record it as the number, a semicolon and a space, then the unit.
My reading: 75; °C
